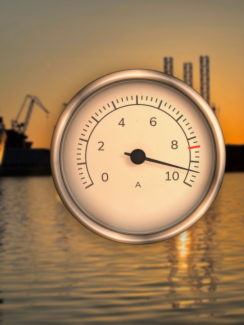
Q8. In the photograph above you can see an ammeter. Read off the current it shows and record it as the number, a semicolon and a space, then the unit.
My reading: 9.4; A
